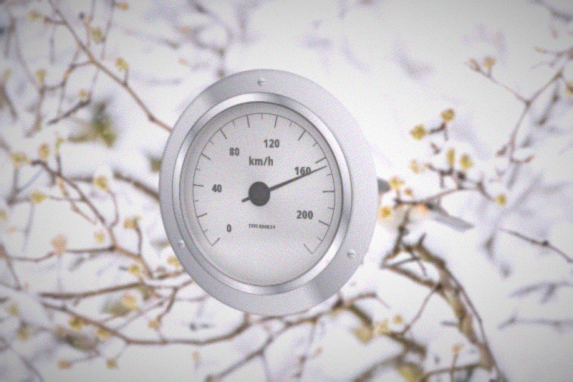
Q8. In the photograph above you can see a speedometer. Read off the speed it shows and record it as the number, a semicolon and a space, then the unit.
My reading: 165; km/h
